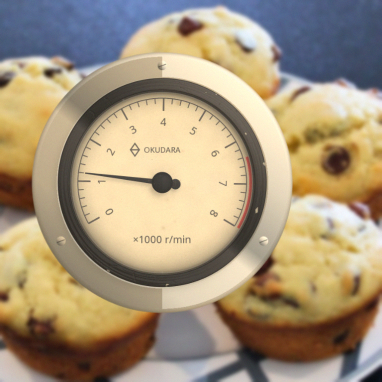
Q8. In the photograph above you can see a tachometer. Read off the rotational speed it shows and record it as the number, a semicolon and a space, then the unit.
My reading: 1200; rpm
